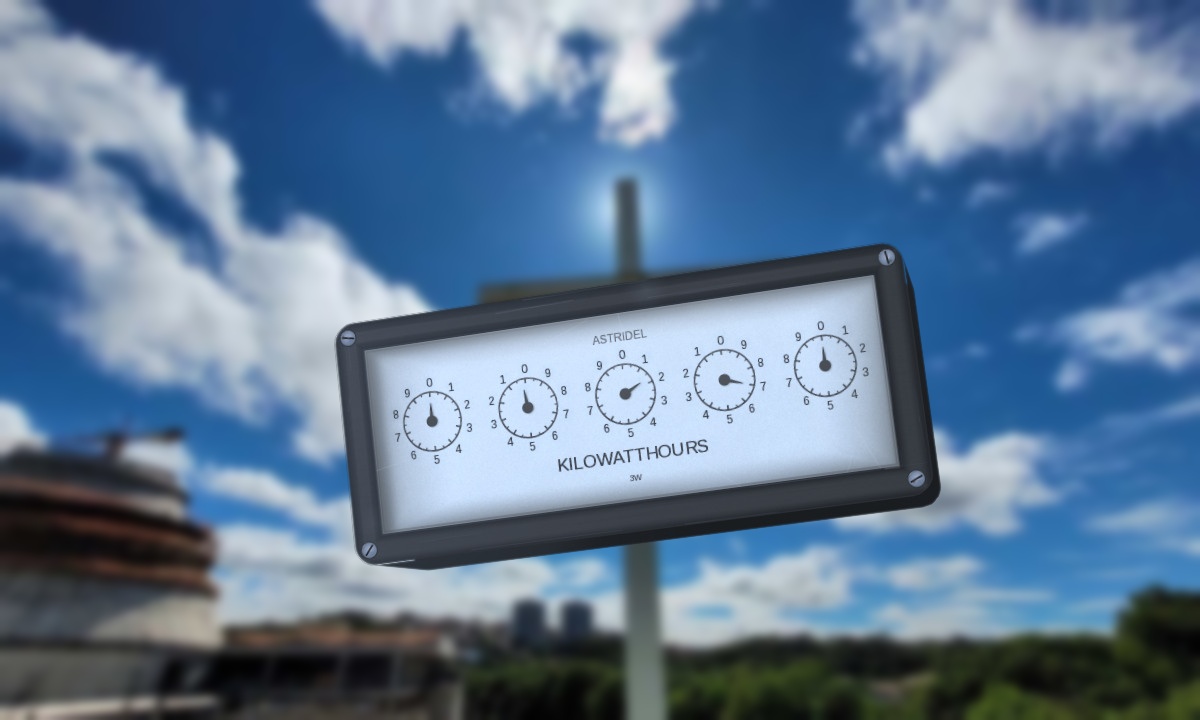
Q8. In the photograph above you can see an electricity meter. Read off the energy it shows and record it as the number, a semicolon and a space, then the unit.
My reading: 170; kWh
